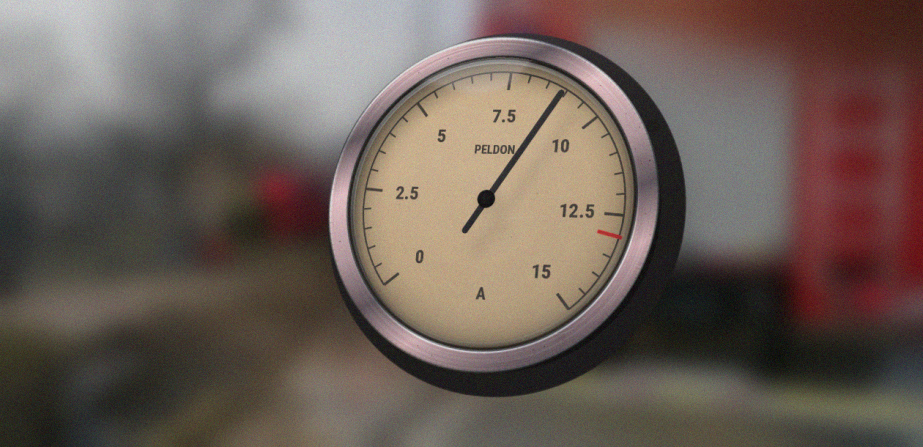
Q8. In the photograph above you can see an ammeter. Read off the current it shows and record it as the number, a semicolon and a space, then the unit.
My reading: 9; A
